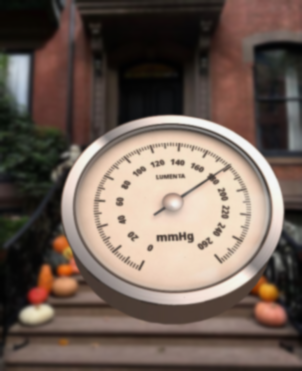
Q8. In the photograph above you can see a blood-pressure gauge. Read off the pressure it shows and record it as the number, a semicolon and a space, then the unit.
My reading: 180; mmHg
